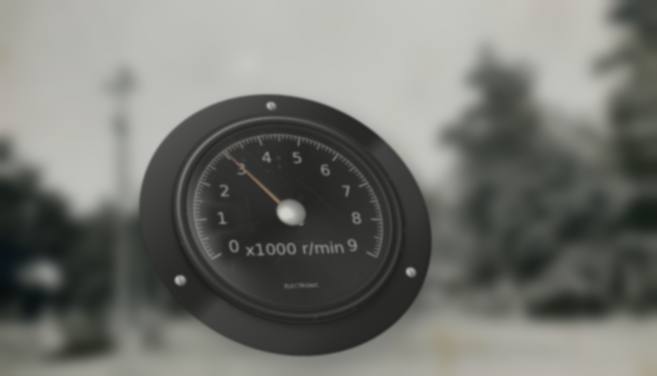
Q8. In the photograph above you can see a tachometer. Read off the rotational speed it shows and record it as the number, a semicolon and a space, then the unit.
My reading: 3000; rpm
